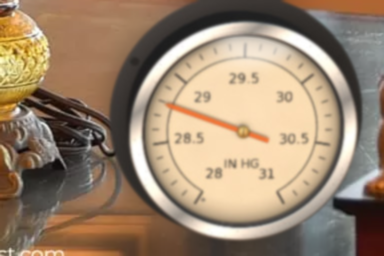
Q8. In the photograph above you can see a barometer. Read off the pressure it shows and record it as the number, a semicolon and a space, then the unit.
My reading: 28.8; inHg
